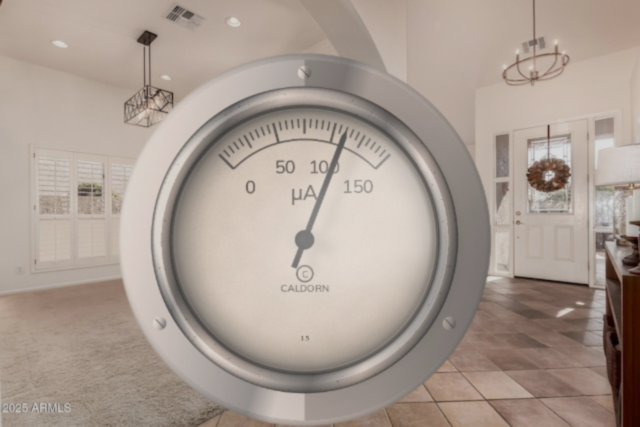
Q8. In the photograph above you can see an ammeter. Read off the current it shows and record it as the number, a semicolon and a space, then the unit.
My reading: 110; µA
